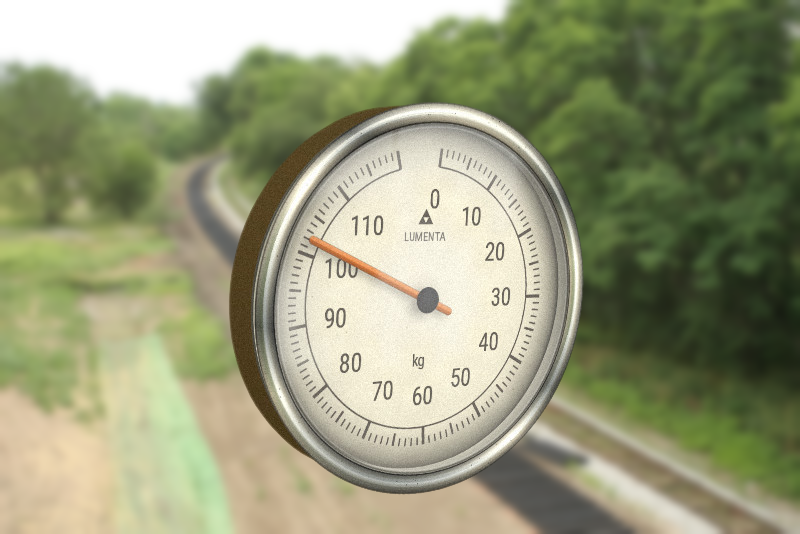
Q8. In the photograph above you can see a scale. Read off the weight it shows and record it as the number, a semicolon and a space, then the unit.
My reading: 102; kg
